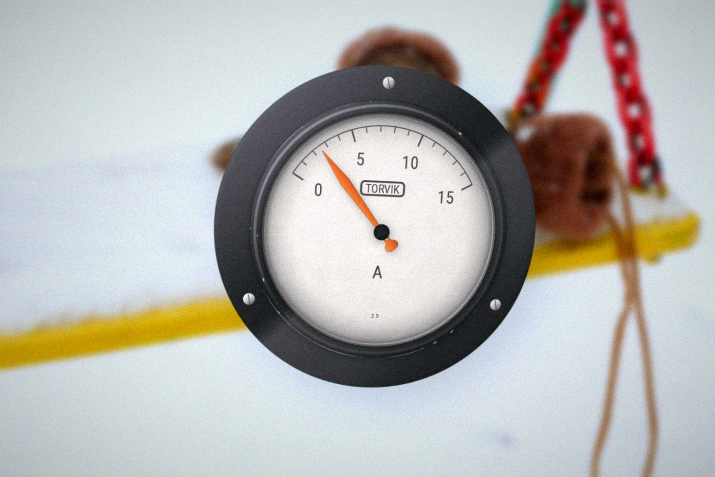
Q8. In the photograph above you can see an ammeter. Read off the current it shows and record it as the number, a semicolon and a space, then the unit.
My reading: 2.5; A
